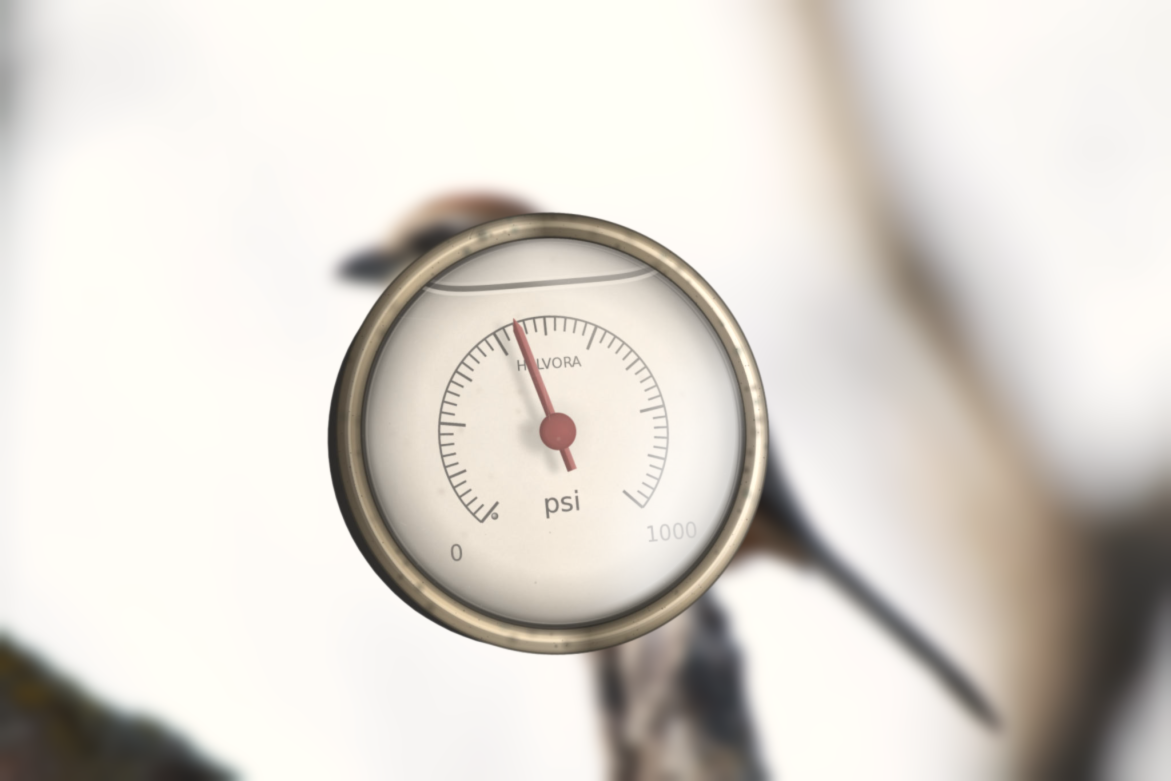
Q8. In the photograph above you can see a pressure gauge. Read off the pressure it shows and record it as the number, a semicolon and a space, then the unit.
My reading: 440; psi
